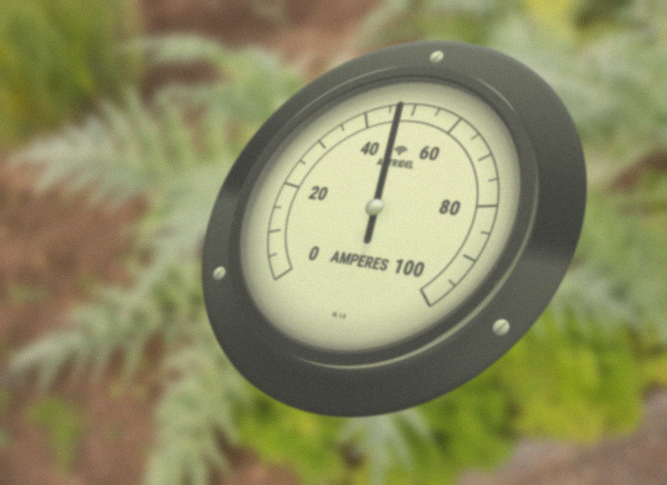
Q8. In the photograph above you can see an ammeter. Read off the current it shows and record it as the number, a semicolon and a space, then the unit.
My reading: 47.5; A
